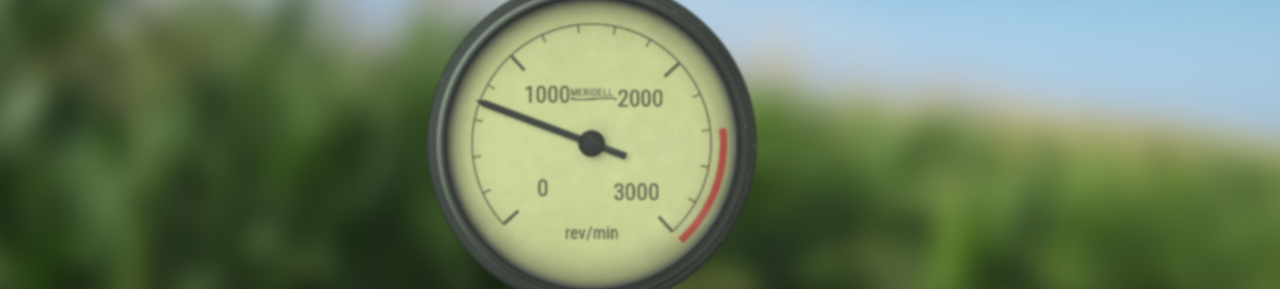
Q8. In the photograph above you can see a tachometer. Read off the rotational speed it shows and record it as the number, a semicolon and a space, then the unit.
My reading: 700; rpm
